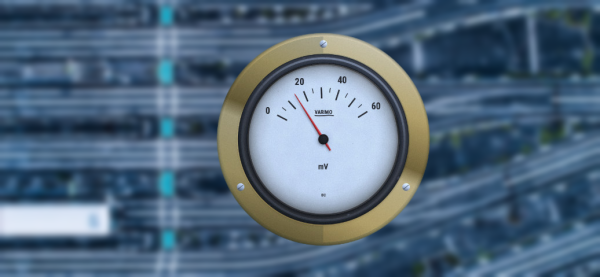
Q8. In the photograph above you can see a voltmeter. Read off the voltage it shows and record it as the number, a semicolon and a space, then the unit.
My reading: 15; mV
